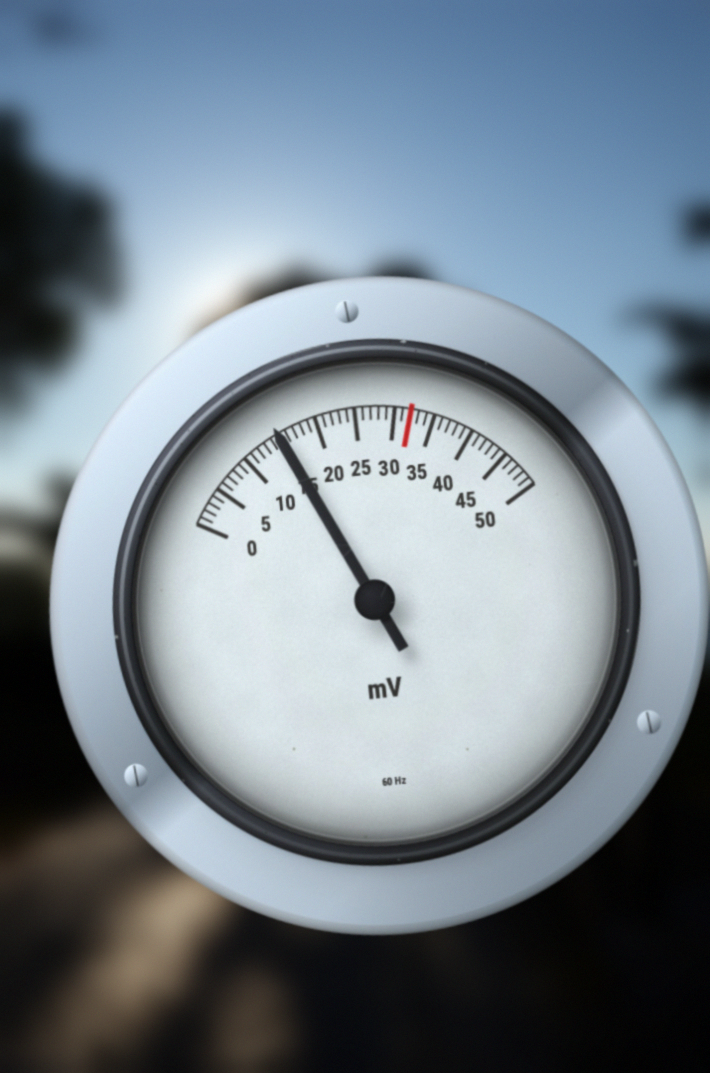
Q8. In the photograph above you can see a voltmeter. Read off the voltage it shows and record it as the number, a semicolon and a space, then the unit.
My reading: 15; mV
